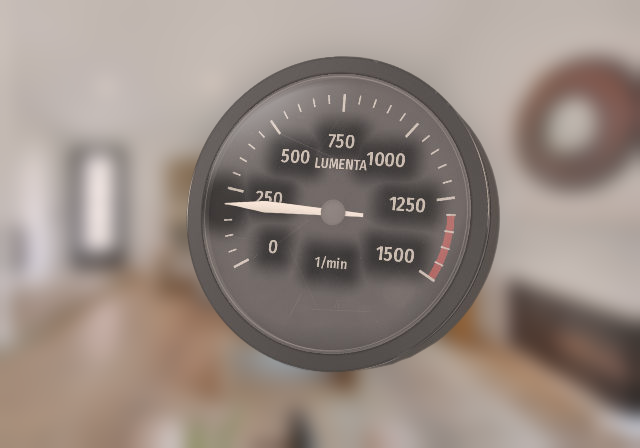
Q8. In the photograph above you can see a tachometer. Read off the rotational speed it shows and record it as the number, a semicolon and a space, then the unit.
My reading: 200; rpm
